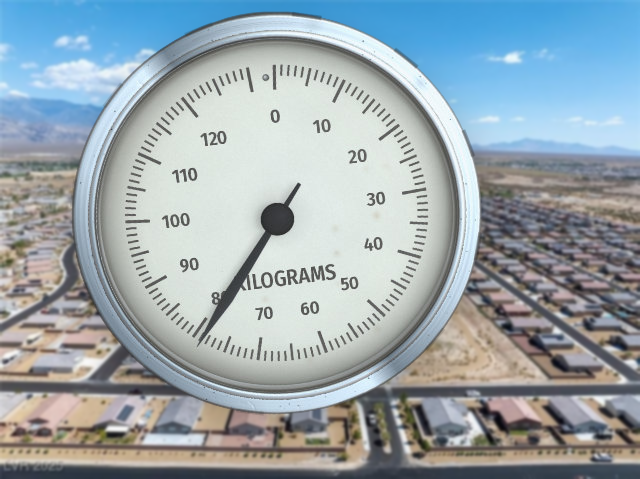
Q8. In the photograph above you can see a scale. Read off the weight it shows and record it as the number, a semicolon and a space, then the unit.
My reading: 79; kg
